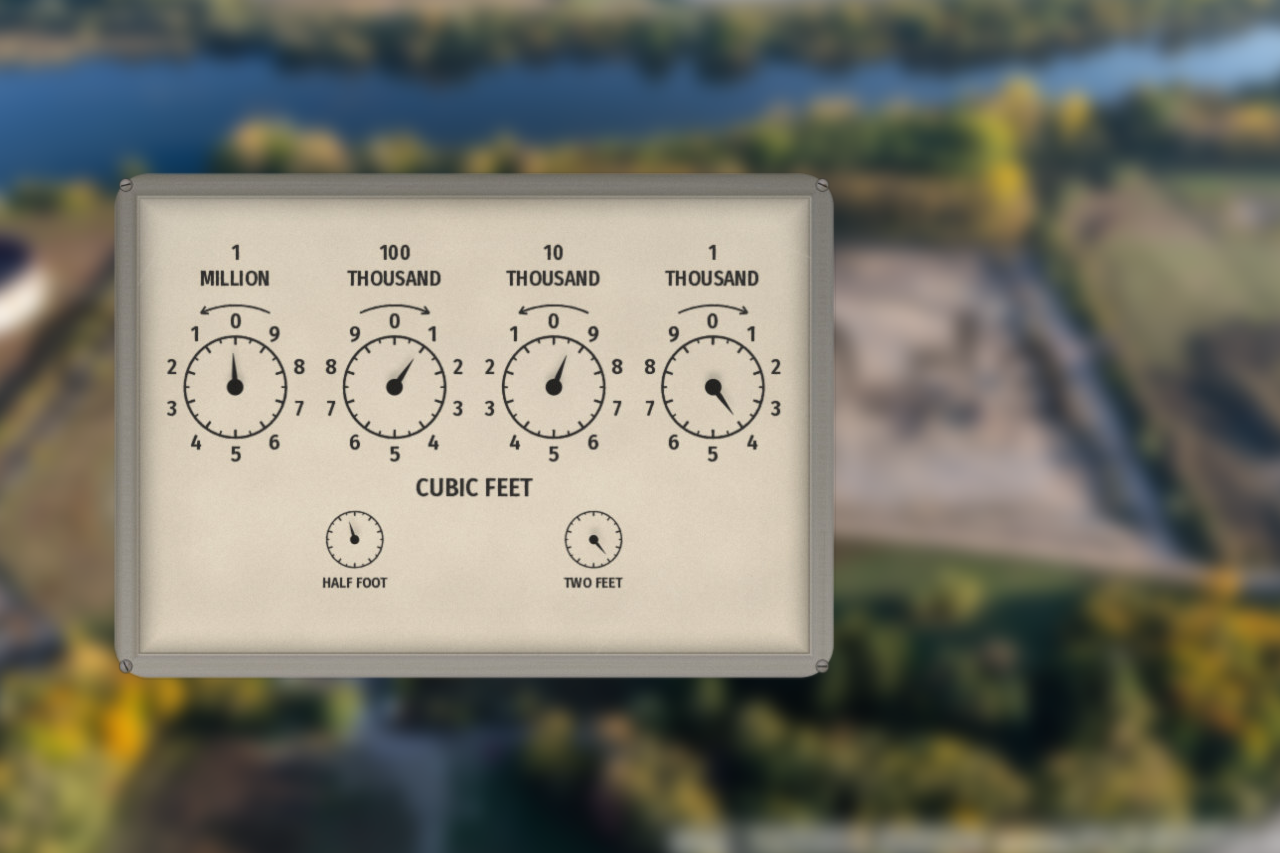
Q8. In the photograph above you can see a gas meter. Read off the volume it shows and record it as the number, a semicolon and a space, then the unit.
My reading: 9400; ft³
